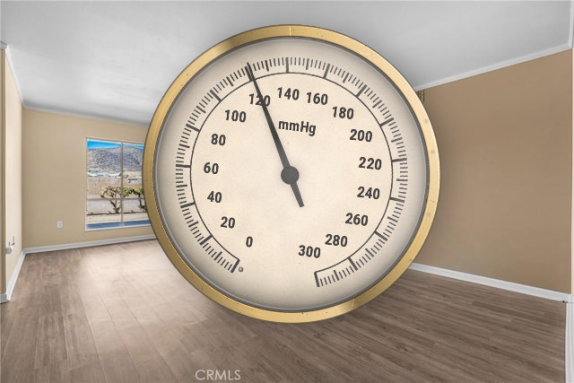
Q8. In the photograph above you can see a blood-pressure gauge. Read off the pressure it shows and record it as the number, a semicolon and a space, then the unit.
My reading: 122; mmHg
